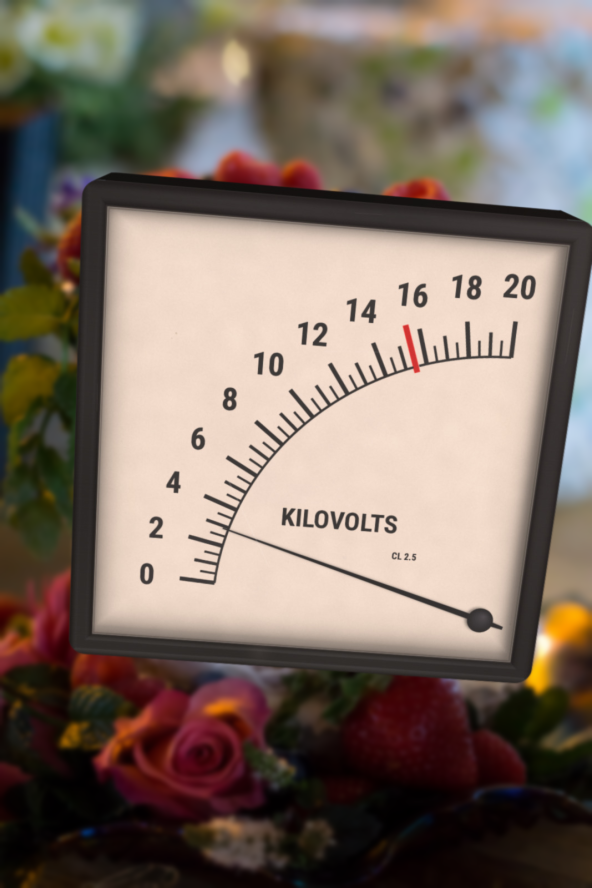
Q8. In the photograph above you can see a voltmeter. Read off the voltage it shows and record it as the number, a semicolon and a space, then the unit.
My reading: 3; kV
